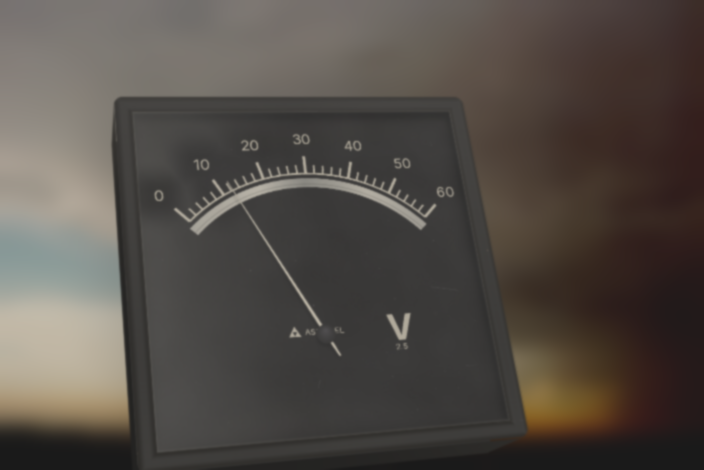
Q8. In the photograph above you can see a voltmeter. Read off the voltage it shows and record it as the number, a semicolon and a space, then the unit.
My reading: 12; V
